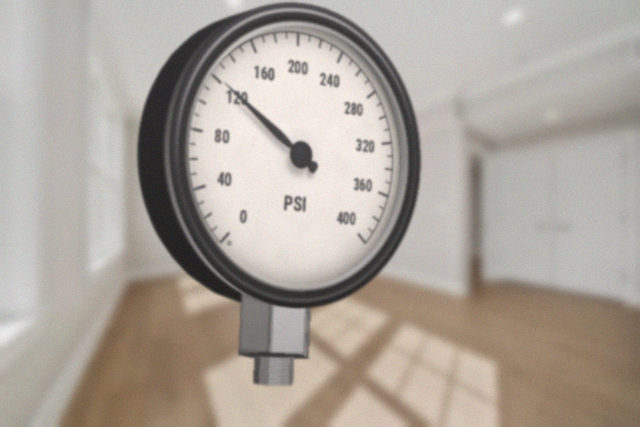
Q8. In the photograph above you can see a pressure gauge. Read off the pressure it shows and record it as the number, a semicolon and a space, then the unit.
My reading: 120; psi
